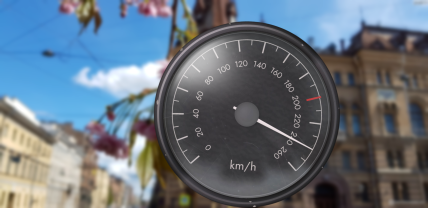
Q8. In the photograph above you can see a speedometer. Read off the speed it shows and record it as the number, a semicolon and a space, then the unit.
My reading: 240; km/h
